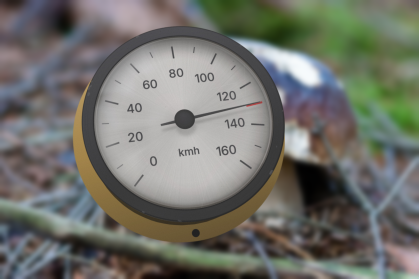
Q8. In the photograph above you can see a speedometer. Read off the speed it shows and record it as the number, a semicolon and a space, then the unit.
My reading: 130; km/h
